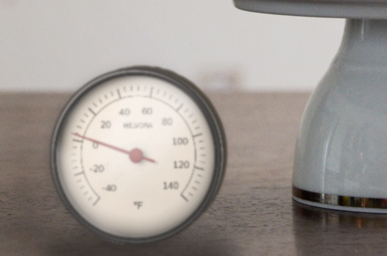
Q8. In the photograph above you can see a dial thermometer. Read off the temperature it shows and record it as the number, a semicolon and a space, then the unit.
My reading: 4; °F
